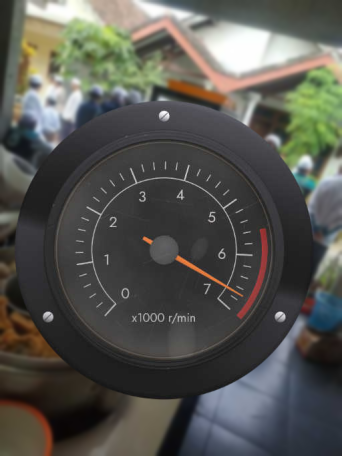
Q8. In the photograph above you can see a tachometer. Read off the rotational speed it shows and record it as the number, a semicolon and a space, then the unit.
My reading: 6700; rpm
